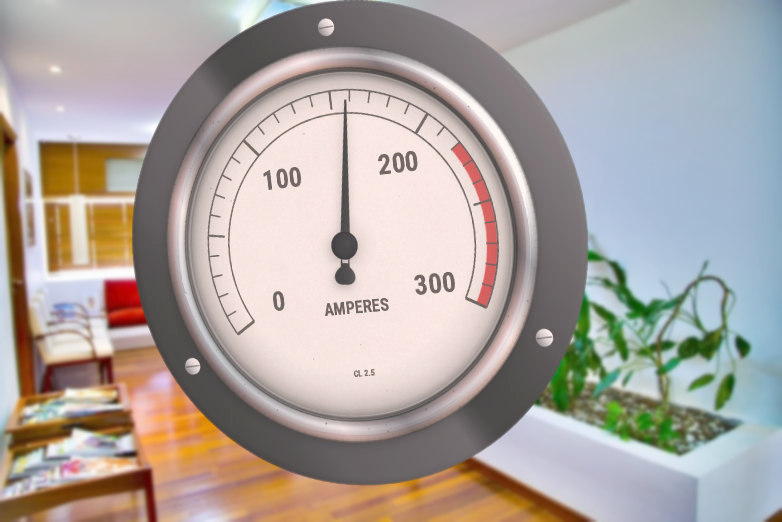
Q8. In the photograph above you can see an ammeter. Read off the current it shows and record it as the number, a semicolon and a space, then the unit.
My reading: 160; A
